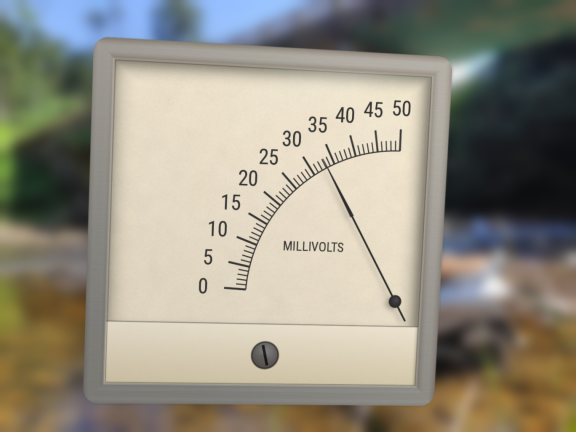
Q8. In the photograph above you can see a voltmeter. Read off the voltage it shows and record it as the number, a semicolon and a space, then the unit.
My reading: 33; mV
